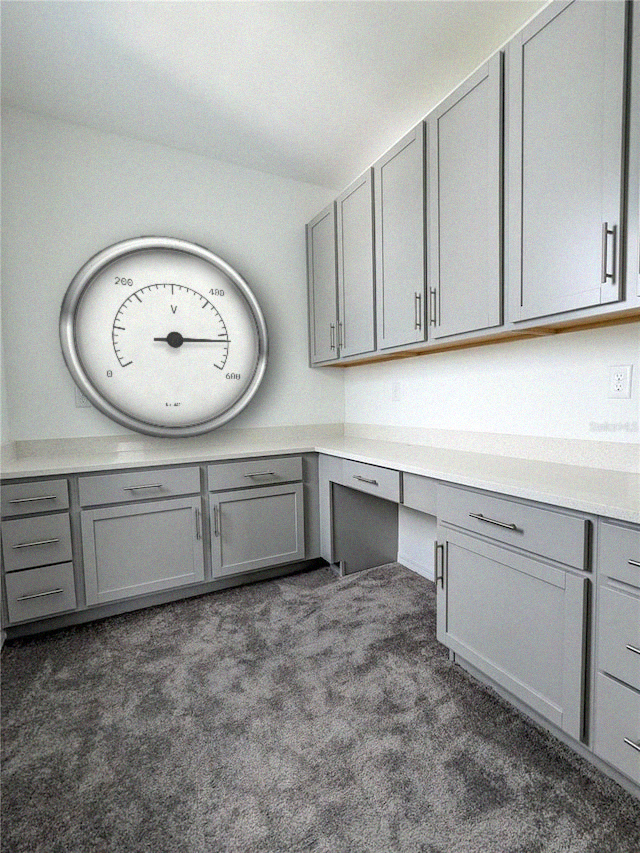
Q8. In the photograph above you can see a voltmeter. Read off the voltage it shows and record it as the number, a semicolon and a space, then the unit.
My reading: 520; V
